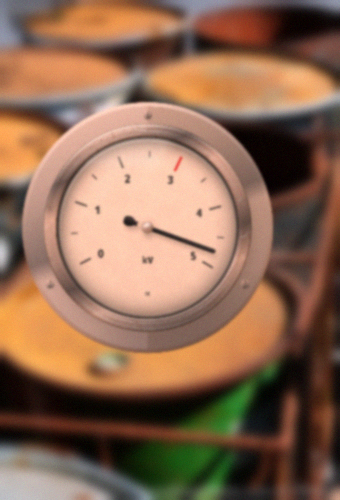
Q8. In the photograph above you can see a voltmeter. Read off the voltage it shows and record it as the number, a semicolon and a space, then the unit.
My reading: 4.75; kV
